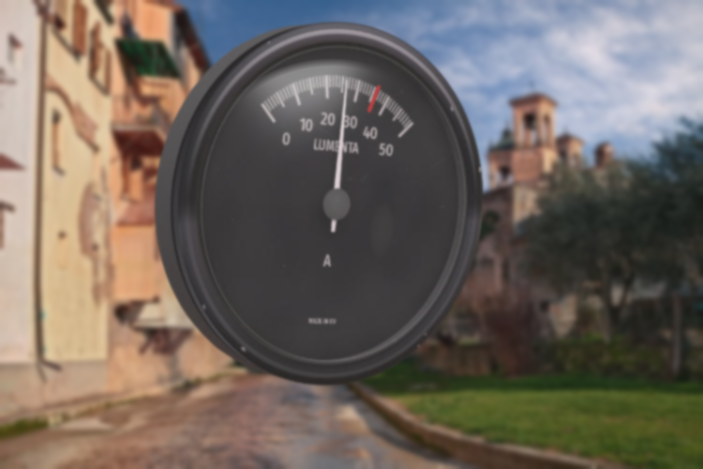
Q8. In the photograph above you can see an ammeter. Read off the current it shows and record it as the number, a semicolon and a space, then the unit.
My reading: 25; A
